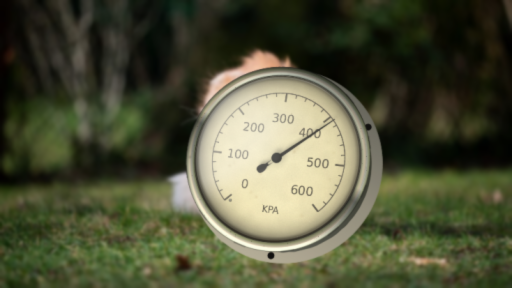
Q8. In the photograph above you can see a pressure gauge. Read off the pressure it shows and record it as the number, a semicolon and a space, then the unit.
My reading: 410; kPa
